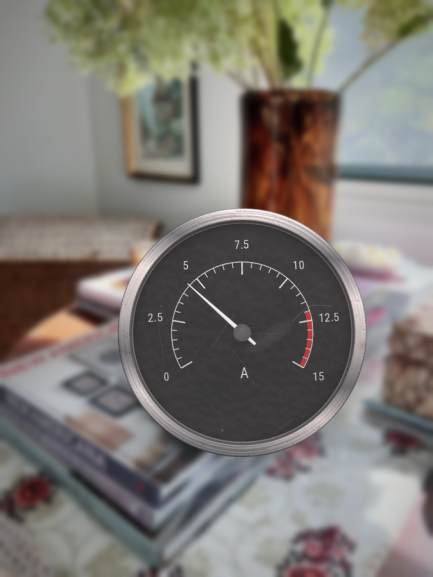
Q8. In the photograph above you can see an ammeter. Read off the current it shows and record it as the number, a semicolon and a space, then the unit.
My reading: 4.5; A
